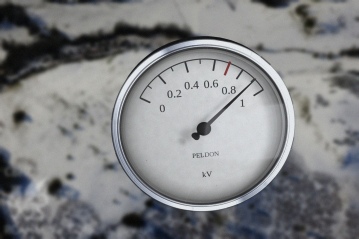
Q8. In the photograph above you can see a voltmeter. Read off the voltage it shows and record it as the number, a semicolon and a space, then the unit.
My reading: 0.9; kV
